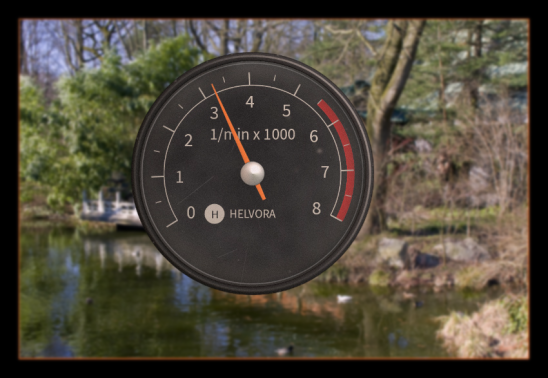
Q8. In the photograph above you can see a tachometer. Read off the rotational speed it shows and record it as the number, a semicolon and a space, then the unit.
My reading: 3250; rpm
